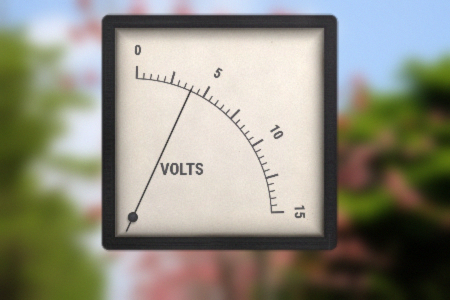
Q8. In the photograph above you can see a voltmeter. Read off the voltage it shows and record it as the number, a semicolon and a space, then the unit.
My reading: 4; V
